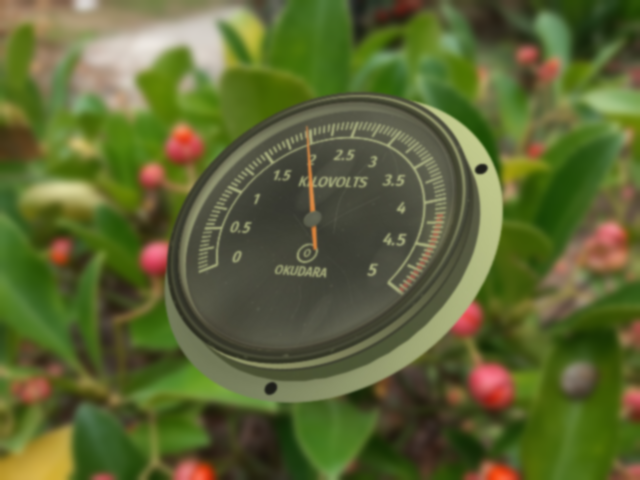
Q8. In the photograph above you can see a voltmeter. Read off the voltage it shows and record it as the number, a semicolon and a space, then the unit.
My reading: 2; kV
